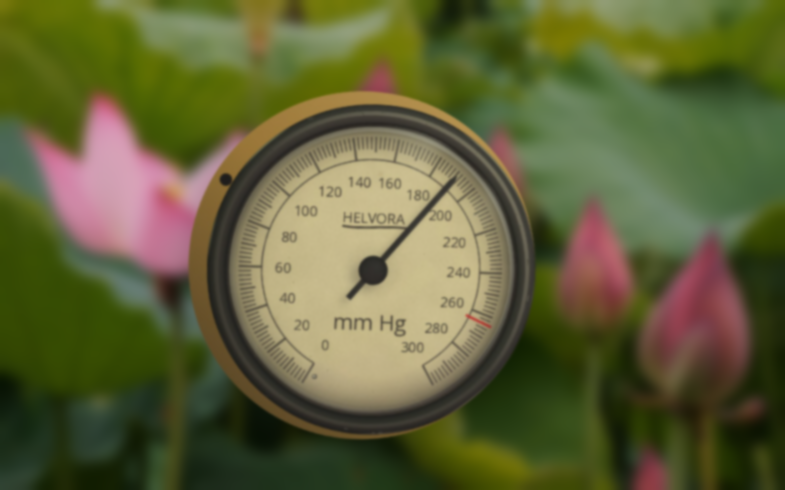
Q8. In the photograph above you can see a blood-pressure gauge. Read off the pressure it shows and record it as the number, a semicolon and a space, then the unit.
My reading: 190; mmHg
